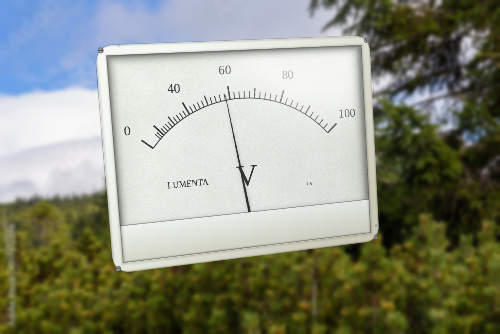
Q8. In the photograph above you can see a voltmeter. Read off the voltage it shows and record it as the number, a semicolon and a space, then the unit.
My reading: 58; V
